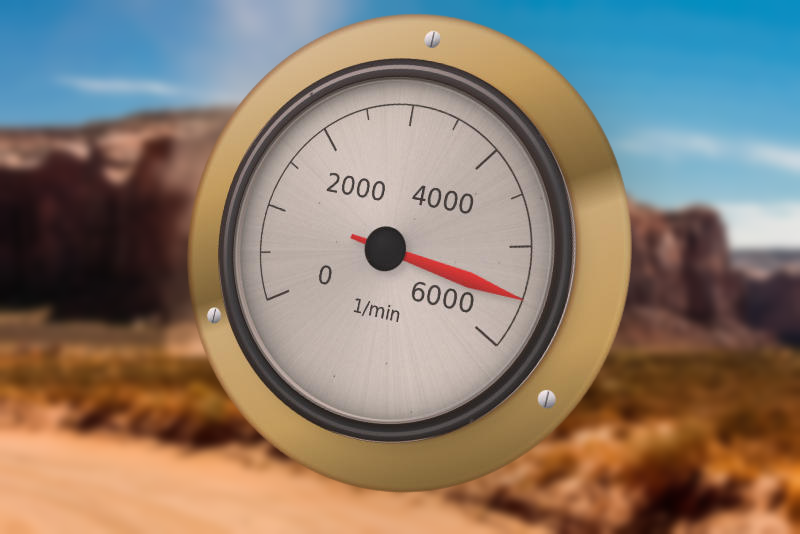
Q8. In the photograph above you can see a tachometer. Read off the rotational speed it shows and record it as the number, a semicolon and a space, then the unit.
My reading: 5500; rpm
